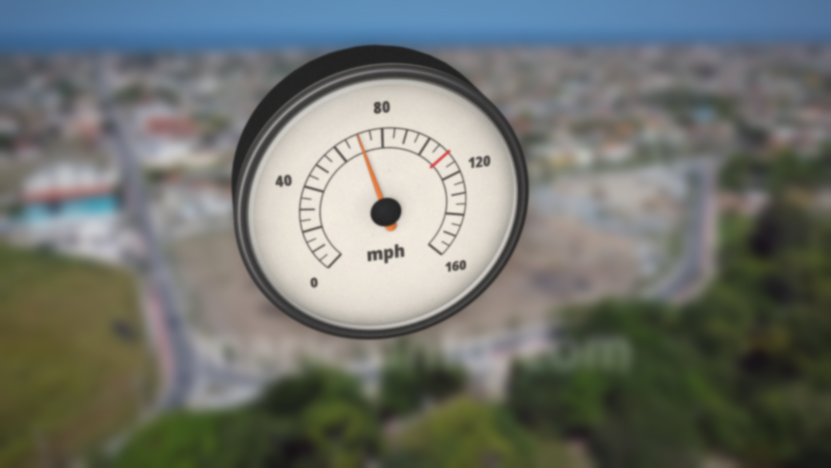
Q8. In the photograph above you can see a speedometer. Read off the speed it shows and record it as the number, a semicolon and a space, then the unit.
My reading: 70; mph
